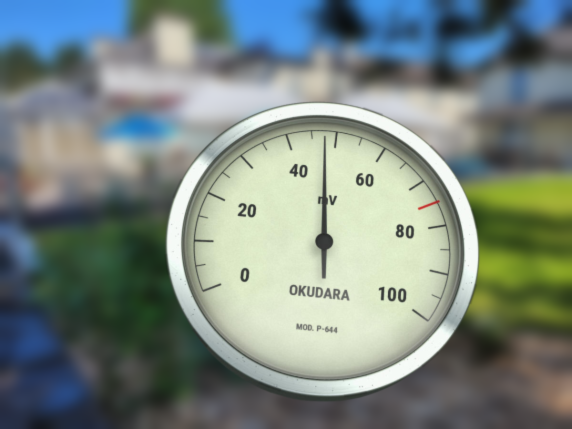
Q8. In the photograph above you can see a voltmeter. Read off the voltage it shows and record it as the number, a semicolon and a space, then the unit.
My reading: 47.5; mV
